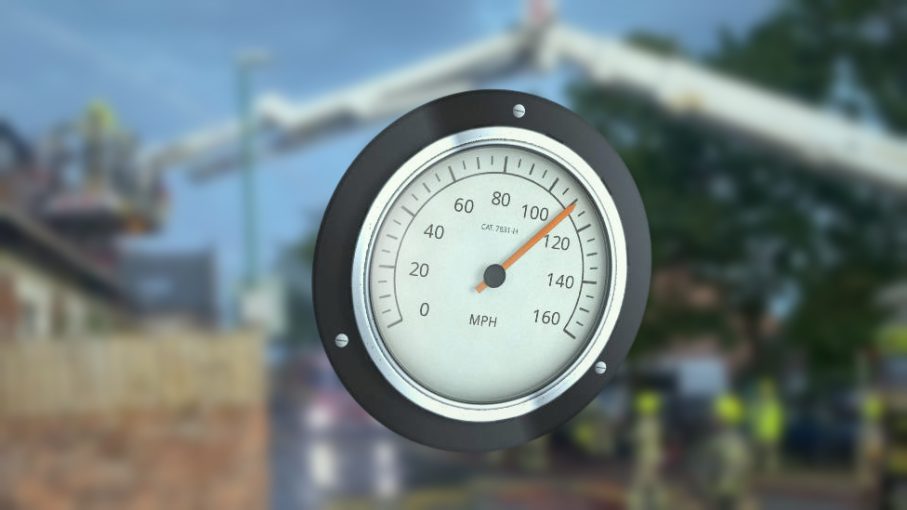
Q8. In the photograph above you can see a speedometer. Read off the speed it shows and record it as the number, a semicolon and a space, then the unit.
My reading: 110; mph
